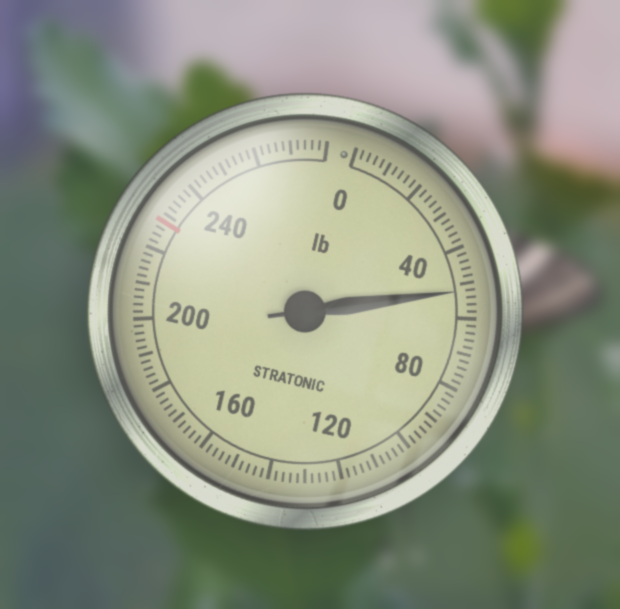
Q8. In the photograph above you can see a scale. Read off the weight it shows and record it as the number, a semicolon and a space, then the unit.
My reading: 52; lb
